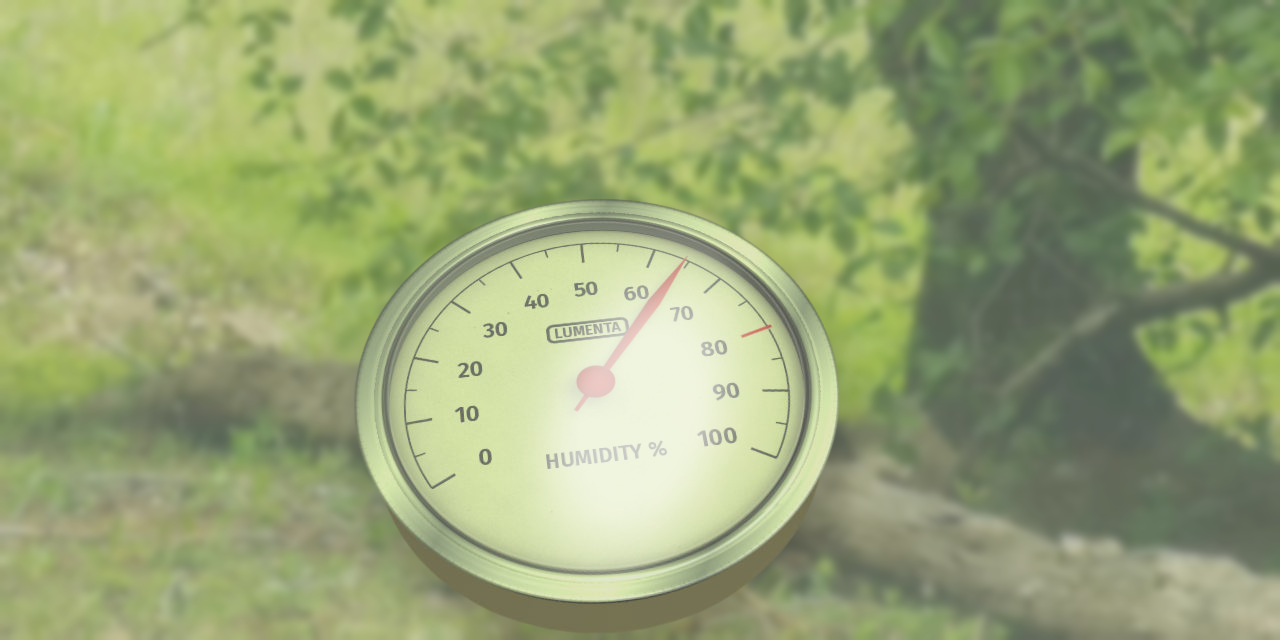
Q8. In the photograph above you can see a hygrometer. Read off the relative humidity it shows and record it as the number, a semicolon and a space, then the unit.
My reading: 65; %
